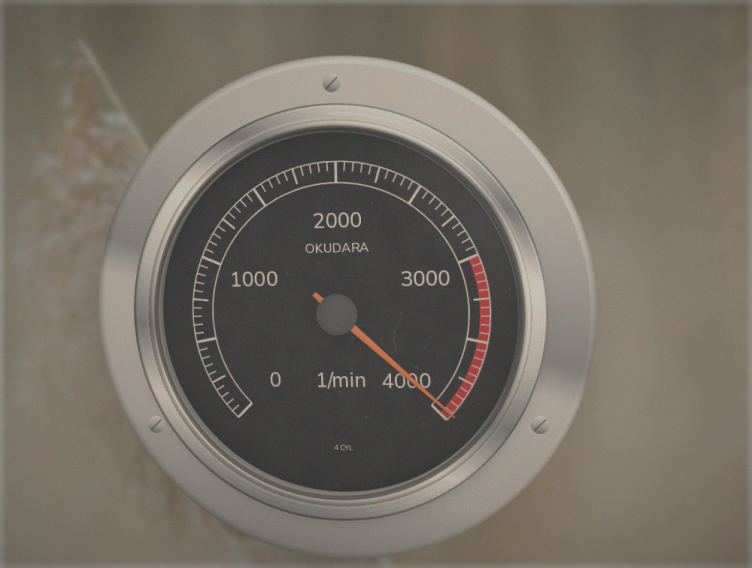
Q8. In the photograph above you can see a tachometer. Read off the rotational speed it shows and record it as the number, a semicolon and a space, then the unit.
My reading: 3950; rpm
